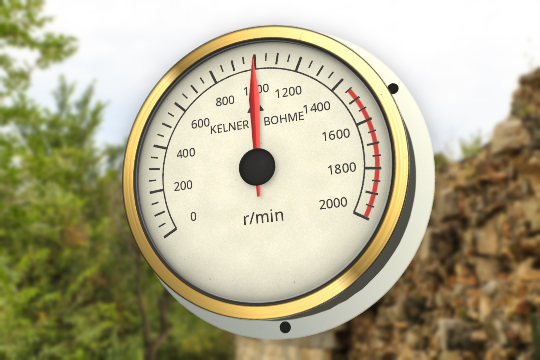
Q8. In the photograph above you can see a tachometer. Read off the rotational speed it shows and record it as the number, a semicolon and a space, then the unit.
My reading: 1000; rpm
